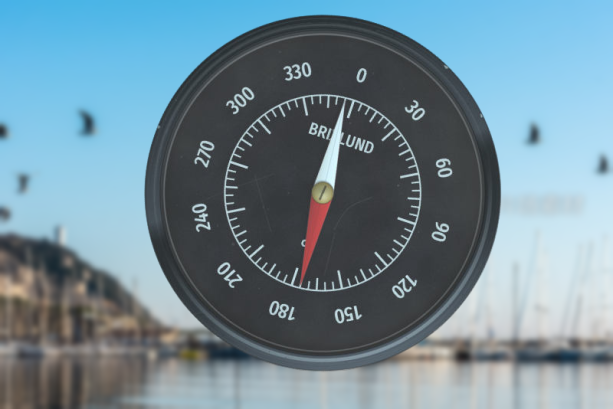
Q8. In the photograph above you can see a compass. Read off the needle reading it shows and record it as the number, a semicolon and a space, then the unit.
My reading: 175; °
